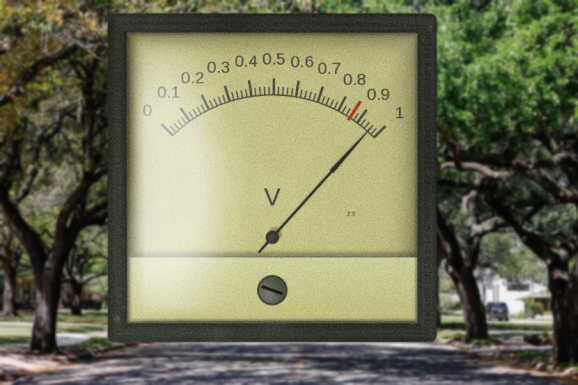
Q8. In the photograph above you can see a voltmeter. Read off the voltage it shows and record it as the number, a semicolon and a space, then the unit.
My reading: 0.96; V
